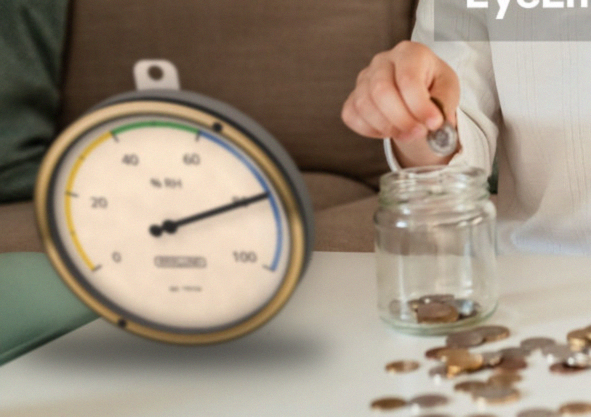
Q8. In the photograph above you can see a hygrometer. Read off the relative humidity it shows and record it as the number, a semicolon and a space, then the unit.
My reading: 80; %
